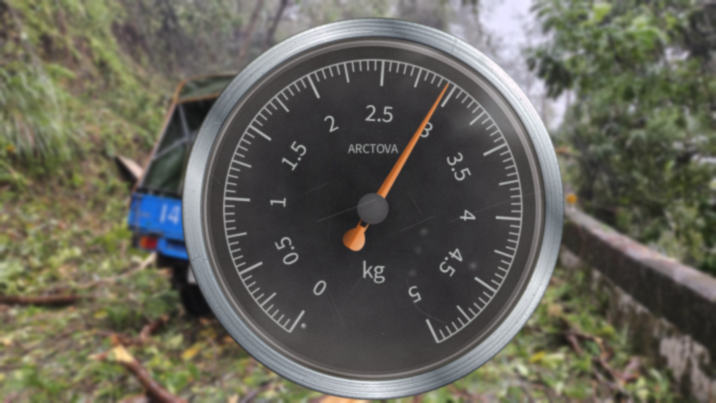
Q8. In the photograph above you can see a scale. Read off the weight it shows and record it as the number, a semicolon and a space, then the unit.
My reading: 2.95; kg
